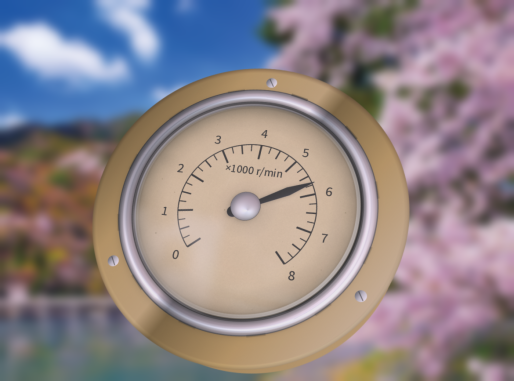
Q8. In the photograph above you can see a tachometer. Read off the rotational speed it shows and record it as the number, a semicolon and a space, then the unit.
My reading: 5750; rpm
